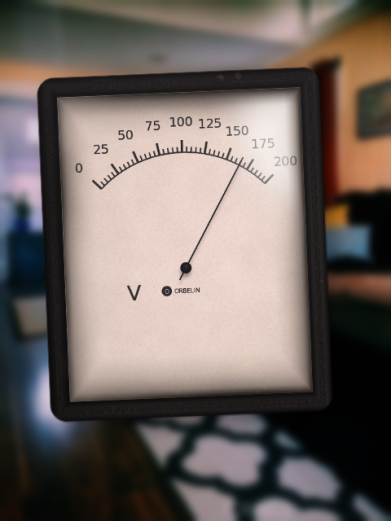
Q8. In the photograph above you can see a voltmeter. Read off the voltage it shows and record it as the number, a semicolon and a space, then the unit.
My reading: 165; V
